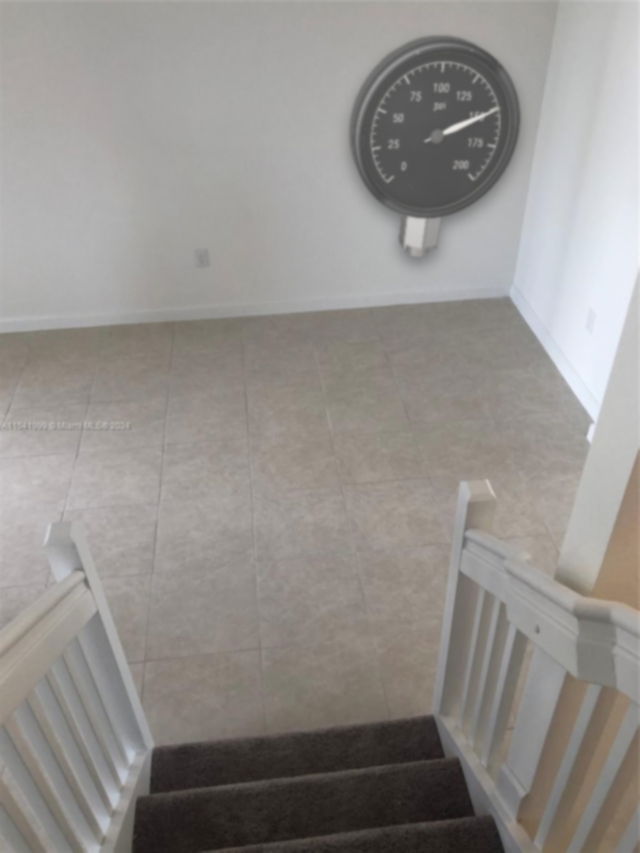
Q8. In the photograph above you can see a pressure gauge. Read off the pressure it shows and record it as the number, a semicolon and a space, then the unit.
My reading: 150; psi
